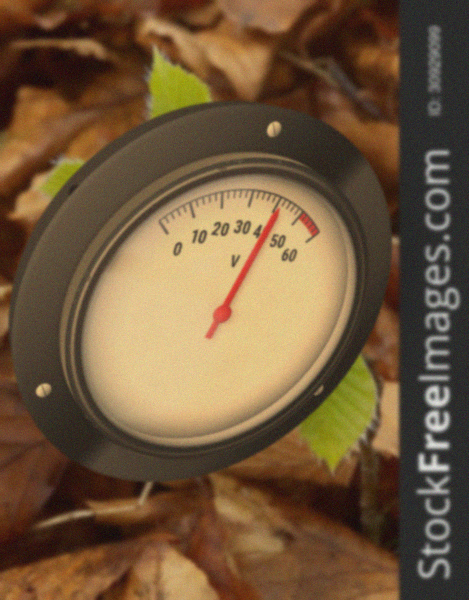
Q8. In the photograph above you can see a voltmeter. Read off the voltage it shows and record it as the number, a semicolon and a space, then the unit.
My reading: 40; V
